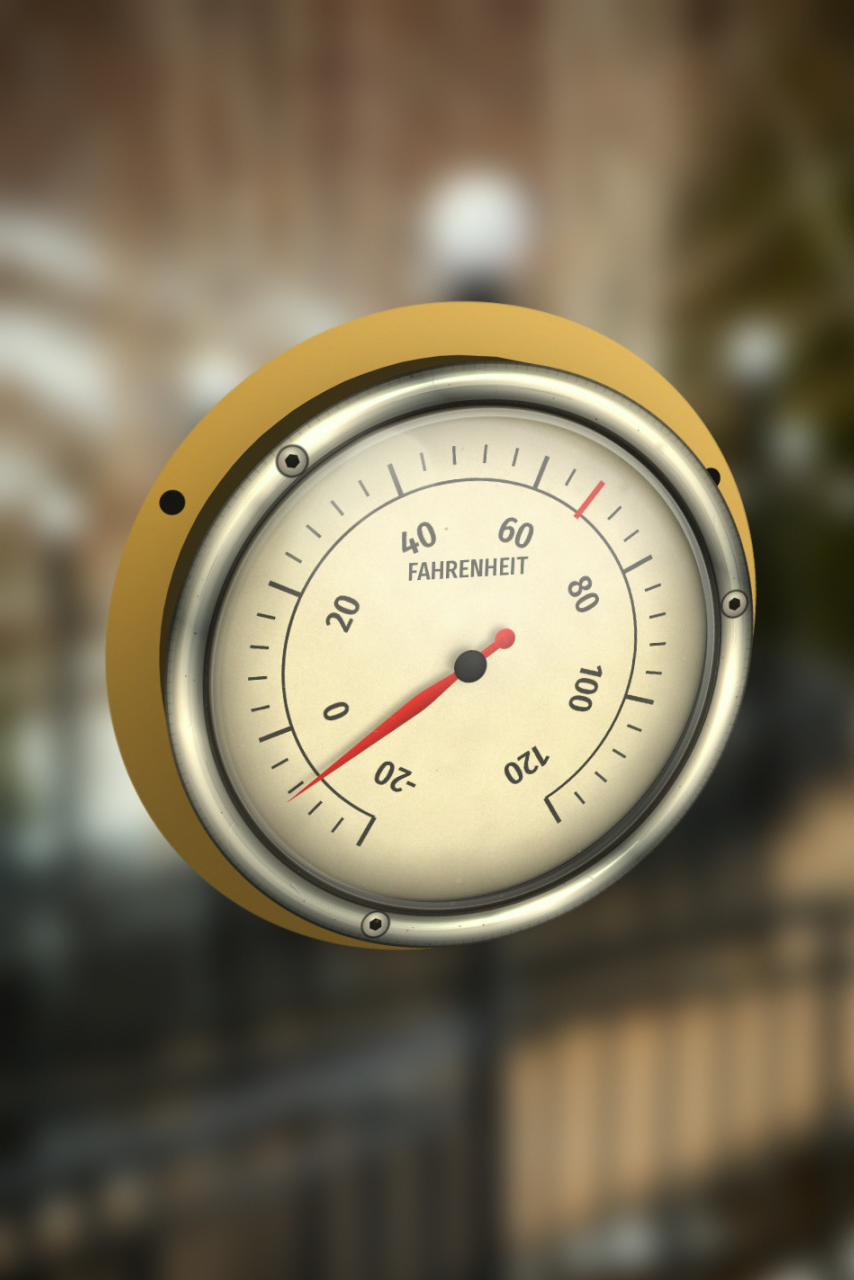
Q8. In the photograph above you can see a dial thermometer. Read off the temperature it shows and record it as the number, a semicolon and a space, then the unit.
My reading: -8; °F
